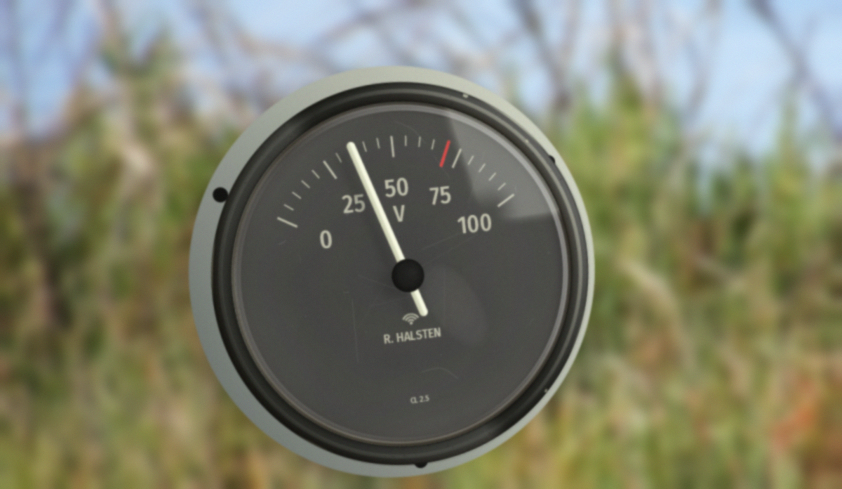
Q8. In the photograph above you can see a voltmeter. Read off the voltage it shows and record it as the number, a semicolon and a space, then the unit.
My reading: 35; V
